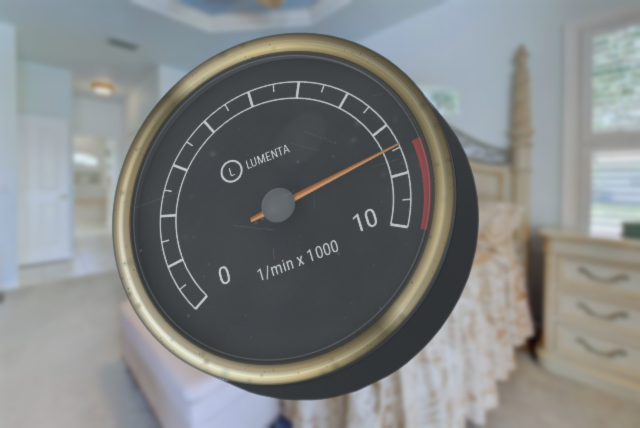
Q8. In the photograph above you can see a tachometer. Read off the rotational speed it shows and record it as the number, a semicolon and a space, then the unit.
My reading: 8500; rpm
